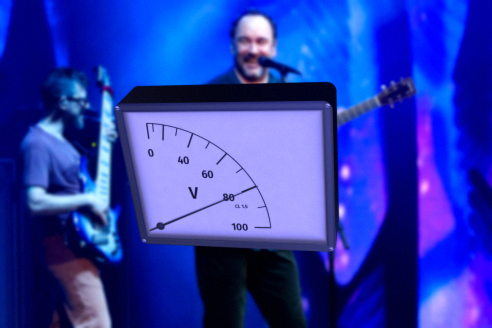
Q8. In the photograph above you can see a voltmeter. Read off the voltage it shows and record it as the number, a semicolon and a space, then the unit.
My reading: 80; V
